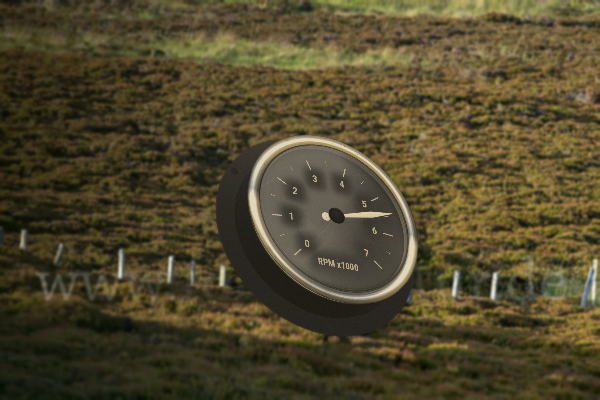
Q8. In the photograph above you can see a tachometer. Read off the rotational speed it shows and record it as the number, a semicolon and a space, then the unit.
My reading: 5500; rpm
